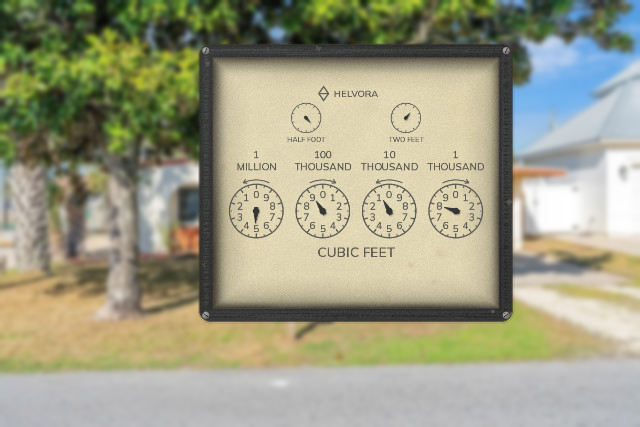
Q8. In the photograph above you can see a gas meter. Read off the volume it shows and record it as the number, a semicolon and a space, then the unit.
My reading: 490800; ft³
